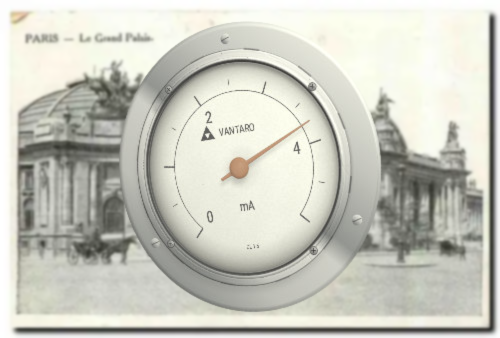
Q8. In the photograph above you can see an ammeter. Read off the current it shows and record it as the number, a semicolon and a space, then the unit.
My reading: 3.75; mA
